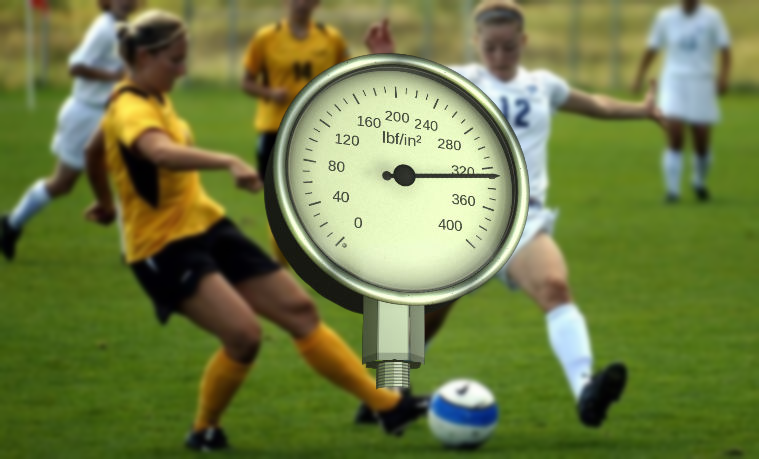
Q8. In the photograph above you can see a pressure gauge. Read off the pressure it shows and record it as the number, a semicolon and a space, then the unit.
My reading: 330; psi
